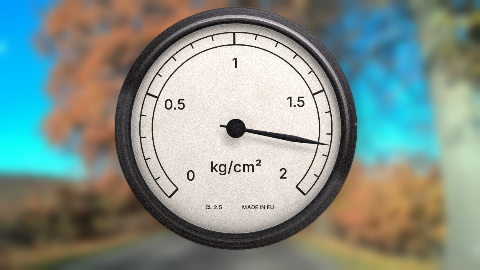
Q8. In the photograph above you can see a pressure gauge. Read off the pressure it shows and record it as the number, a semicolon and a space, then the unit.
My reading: 1.75; kg/cm²
